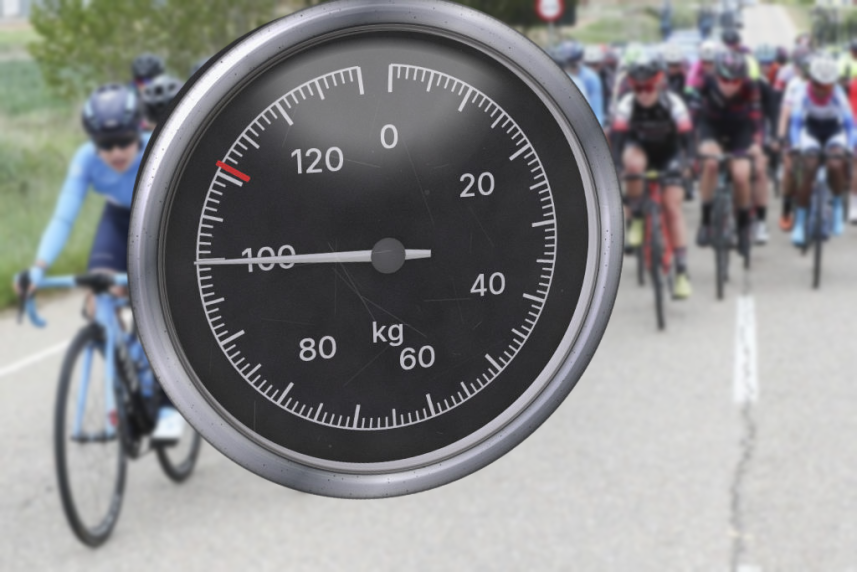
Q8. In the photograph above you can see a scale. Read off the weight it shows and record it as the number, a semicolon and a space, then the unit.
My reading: 100; kg
